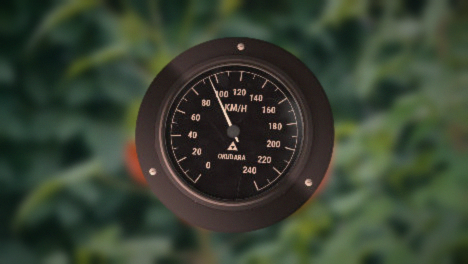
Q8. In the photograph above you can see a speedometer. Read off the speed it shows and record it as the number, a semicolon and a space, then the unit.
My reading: 95; km/h
